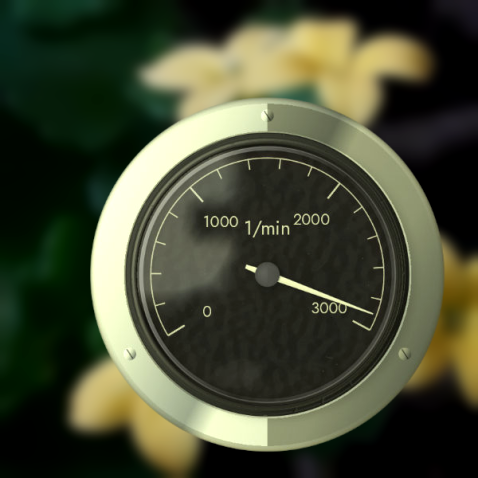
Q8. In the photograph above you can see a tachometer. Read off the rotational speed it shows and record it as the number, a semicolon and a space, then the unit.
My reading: 2900; rpm
